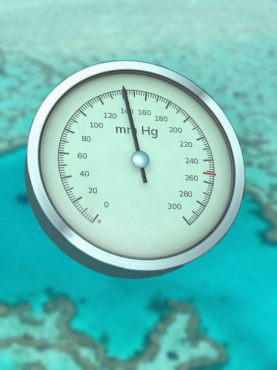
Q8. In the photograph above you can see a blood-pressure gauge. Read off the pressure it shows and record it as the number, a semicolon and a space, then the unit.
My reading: 140; mmHg
